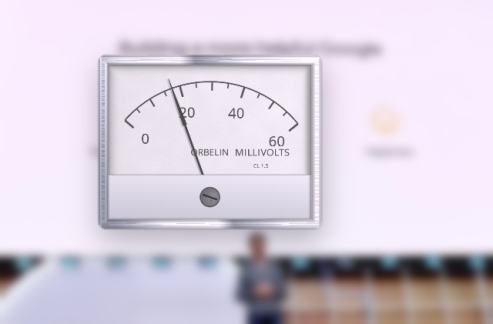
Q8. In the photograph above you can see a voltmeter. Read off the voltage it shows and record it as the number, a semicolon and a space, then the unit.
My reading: 17.5; mV
